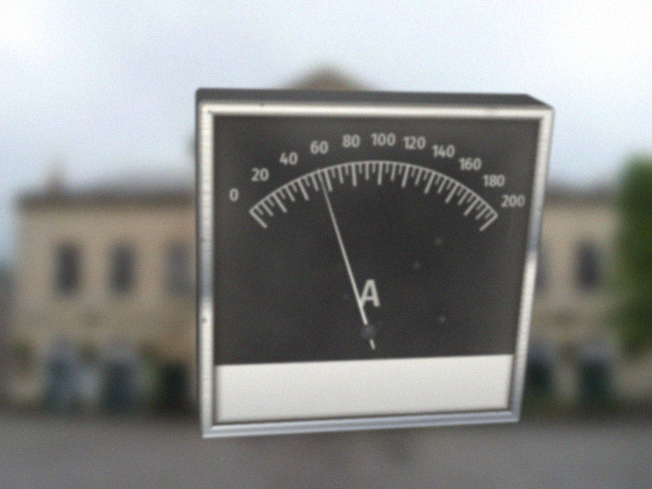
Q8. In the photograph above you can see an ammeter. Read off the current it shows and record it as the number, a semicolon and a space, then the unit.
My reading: 55; A
